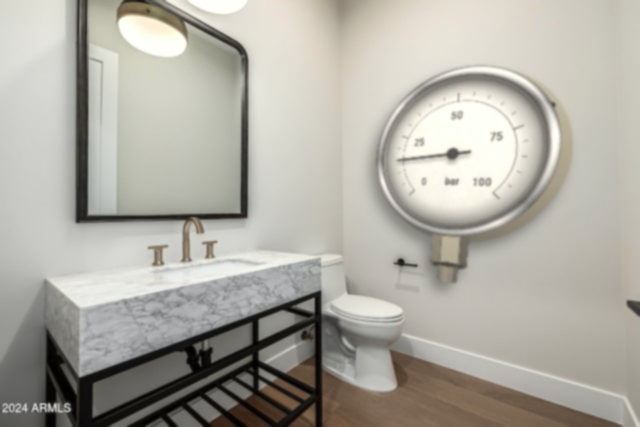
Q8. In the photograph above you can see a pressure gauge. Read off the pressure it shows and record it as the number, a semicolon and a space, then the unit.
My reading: 15; bar
